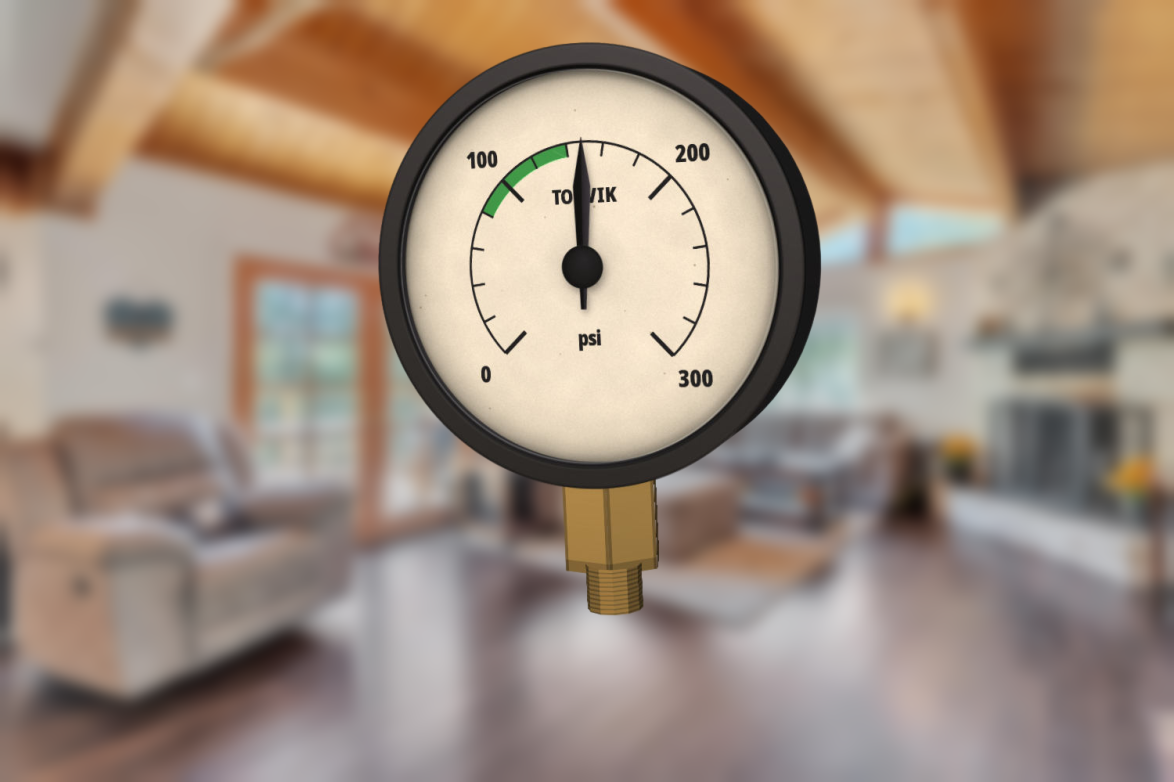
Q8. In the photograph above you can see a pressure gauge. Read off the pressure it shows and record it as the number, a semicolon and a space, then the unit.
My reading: 150; psi
